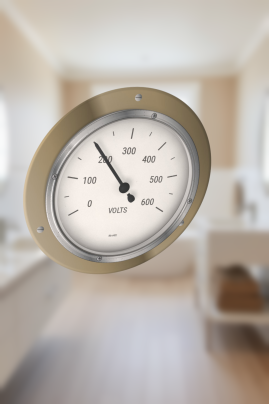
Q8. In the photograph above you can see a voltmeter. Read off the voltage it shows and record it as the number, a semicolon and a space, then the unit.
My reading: 200; V
